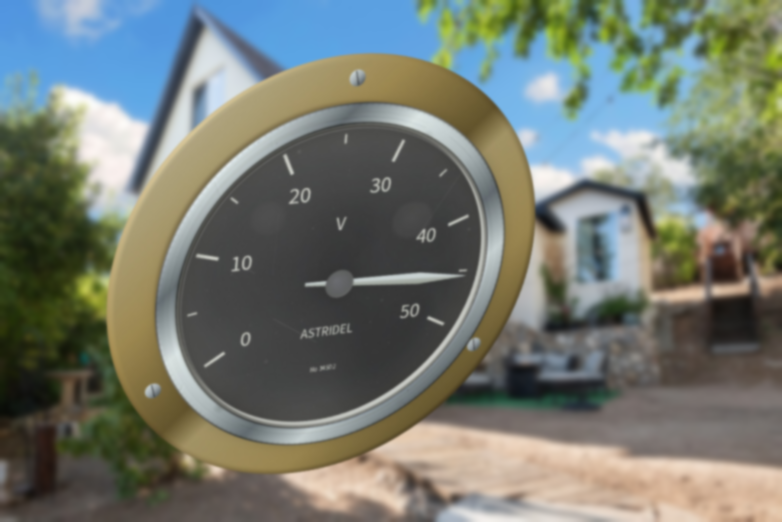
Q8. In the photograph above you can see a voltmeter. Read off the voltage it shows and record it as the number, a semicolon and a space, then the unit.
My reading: 45; V
